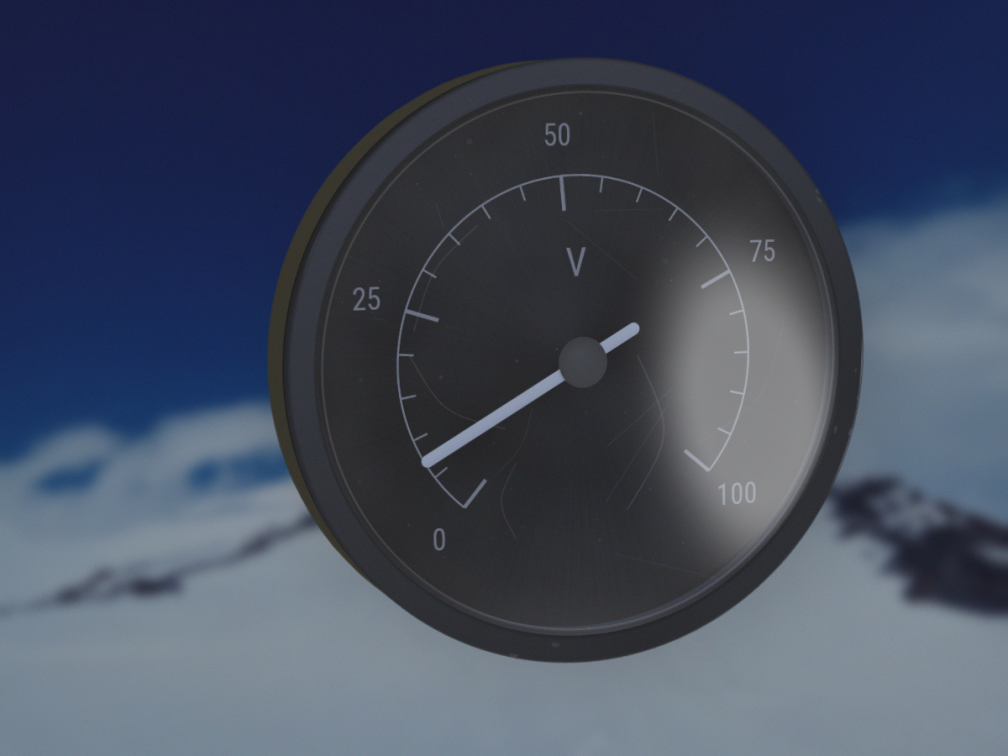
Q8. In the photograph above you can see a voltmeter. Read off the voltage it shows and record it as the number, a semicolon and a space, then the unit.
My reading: 7.5; V
